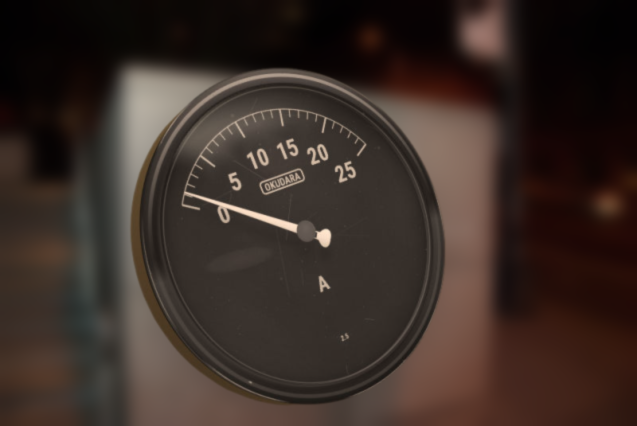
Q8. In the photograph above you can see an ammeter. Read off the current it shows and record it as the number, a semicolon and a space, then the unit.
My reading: 1; A
